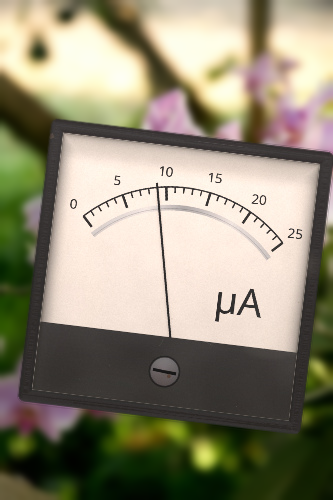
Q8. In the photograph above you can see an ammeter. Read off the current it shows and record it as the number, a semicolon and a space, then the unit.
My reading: 9; µA
